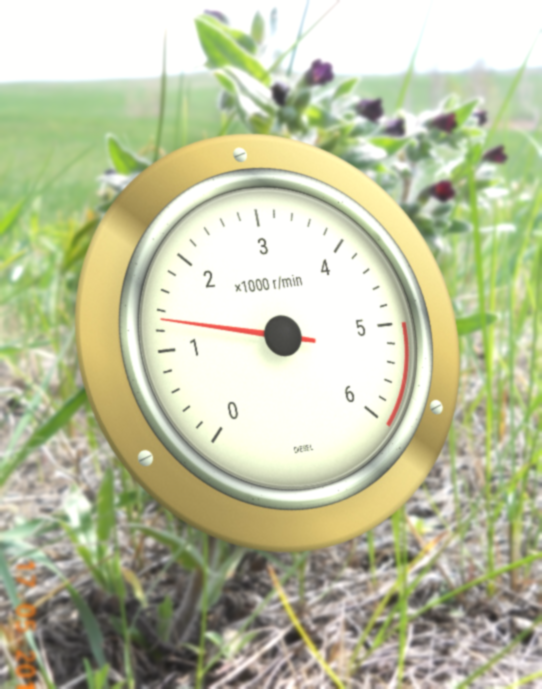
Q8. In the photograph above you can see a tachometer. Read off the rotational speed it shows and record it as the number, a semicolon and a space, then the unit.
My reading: 1300; rpm
